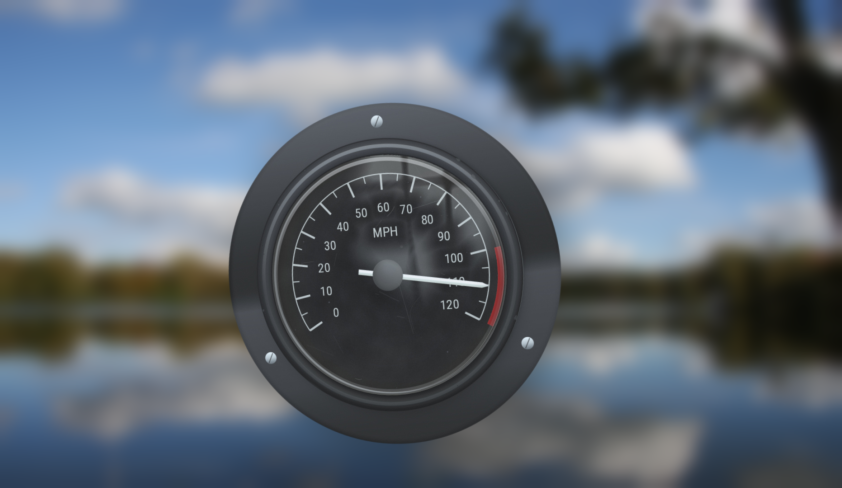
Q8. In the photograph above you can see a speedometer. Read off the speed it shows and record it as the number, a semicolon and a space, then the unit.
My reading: 110; mph
